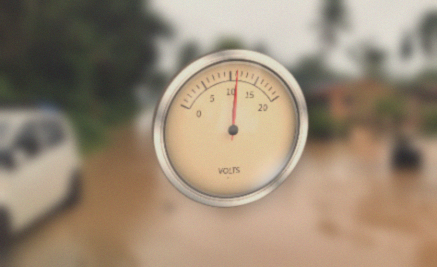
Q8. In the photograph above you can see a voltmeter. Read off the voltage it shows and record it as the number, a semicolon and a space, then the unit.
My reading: 11; V
